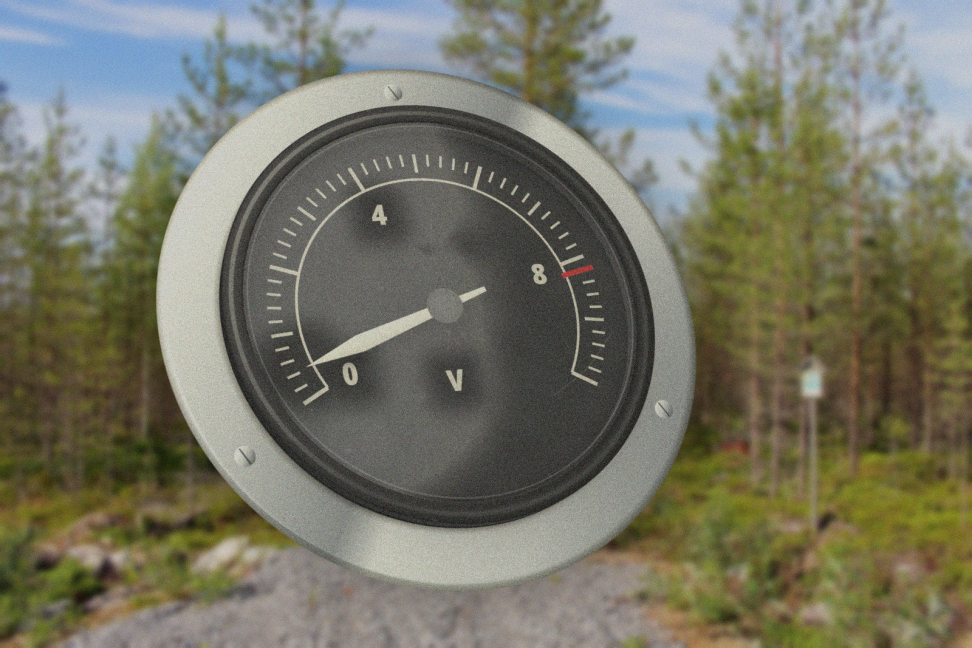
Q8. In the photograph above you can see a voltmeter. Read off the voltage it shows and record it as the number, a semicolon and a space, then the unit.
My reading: 0.4; V
